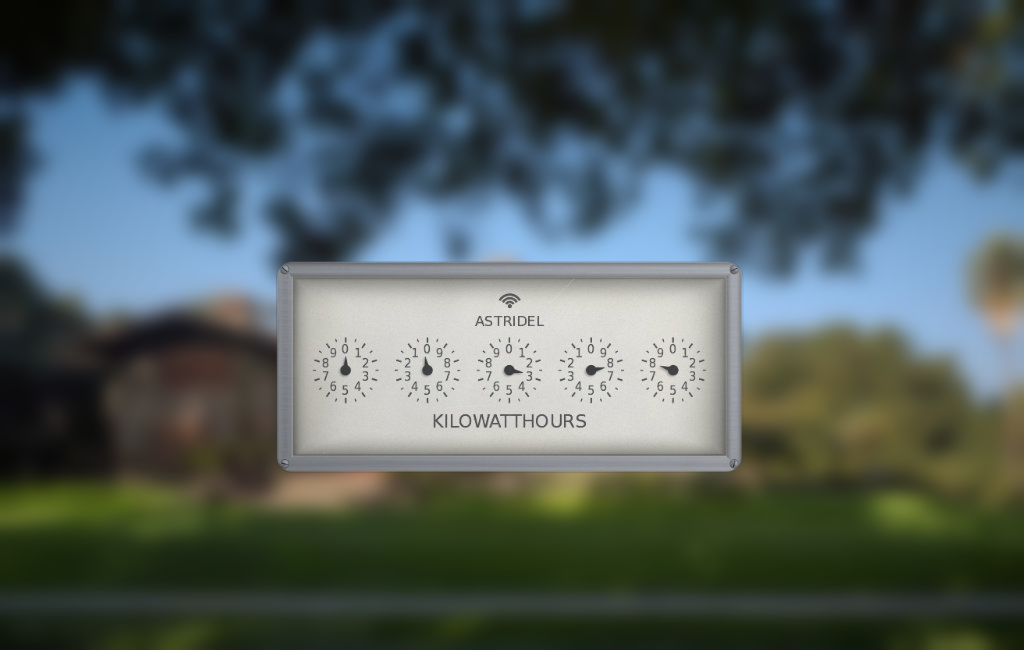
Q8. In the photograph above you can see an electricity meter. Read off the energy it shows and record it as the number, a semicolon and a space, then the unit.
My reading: 278; kWh
